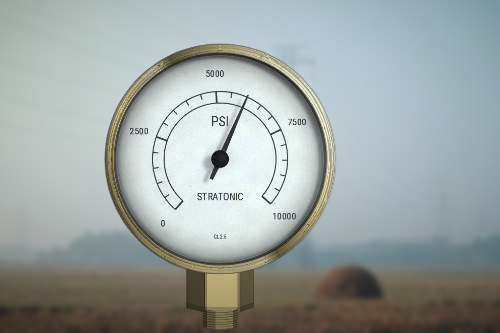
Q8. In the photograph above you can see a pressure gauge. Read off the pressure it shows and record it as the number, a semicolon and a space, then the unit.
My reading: 6000; psi
